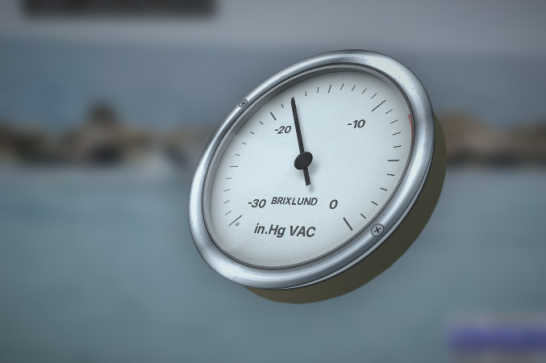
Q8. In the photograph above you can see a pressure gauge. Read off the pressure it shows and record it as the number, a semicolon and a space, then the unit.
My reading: -18; inHg
